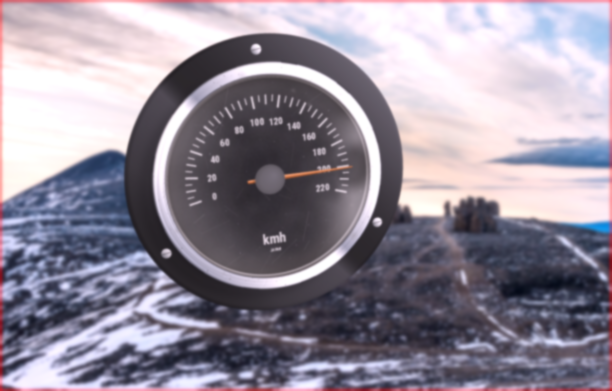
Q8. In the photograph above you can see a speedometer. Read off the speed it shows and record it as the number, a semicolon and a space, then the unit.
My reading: 200; km/h
